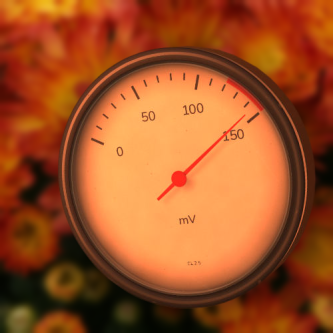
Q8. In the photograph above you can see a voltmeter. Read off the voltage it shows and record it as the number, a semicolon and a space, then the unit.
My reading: 145; mV
